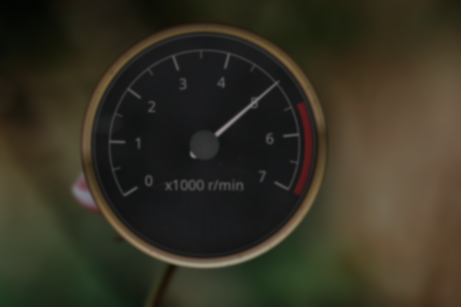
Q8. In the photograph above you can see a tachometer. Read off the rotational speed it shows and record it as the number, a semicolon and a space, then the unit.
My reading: 5000; rpm
